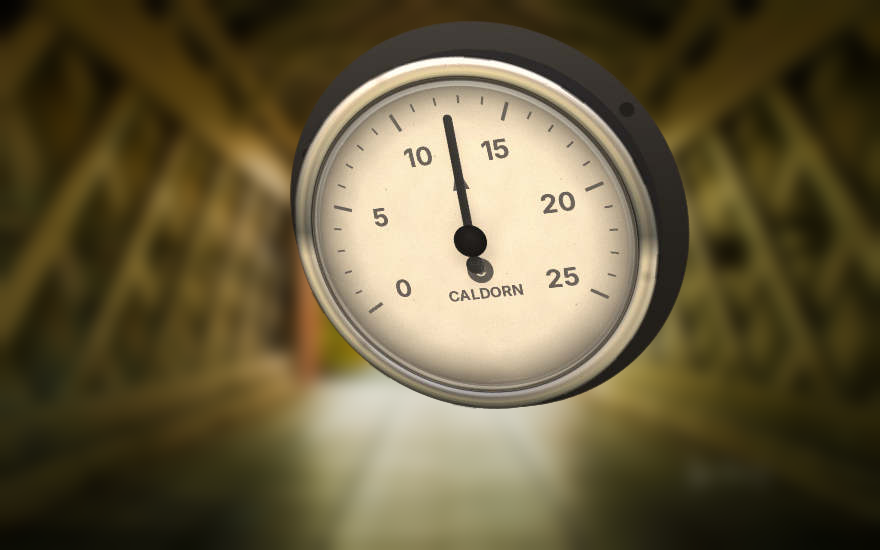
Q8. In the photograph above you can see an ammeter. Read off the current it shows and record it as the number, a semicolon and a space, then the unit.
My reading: 12.5; A
